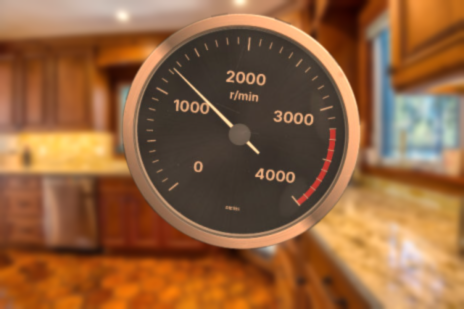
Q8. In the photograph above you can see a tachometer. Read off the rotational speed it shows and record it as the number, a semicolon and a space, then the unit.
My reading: 1250; rpm
